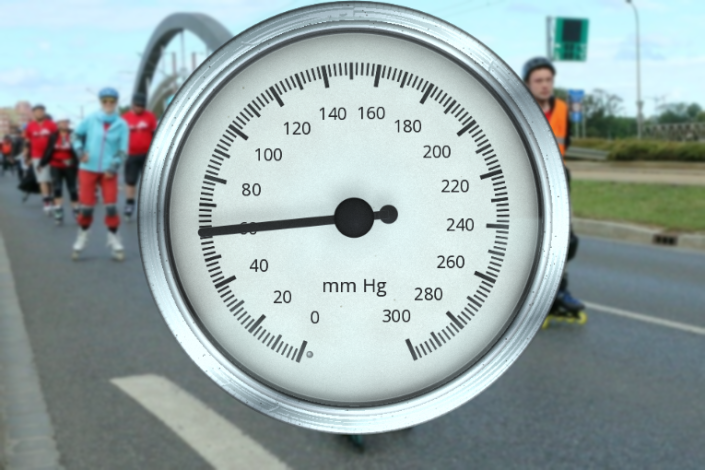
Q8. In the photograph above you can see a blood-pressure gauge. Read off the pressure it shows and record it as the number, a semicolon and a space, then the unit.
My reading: 60; mmHg
